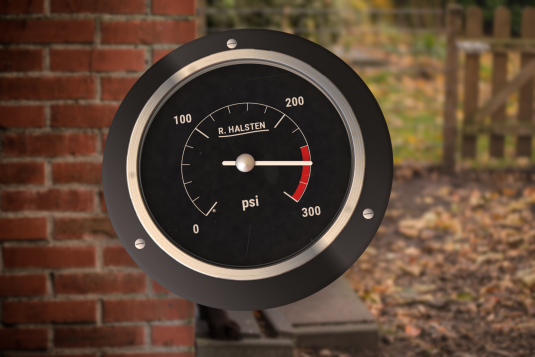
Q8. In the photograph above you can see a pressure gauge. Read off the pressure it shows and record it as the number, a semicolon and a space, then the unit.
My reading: 260; psi
